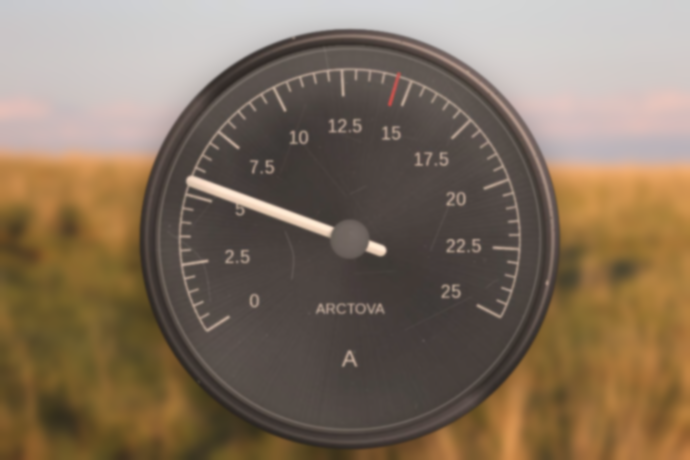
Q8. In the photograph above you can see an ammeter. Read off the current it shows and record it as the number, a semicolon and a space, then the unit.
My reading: 5.5; A
